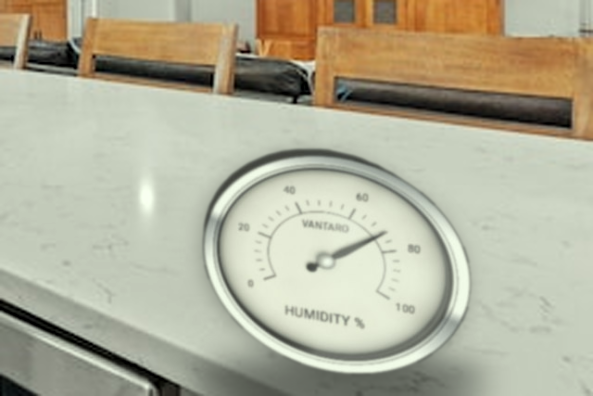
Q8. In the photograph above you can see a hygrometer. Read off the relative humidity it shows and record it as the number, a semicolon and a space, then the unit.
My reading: 72; %
